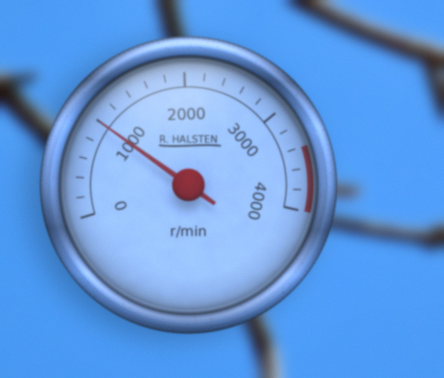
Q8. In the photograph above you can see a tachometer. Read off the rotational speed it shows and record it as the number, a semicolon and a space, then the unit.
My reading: 1000; rpm
